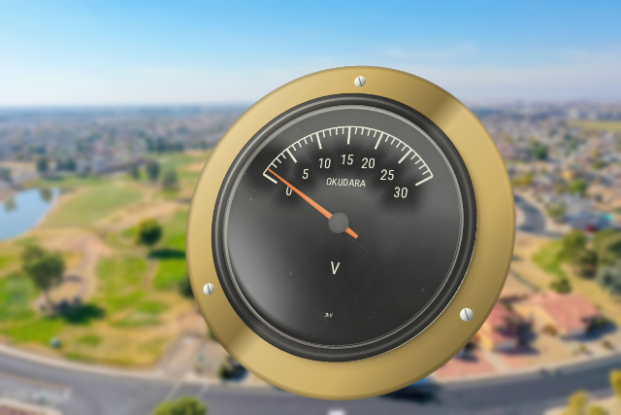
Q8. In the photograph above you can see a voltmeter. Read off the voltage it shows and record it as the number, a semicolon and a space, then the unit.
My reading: 1; V
